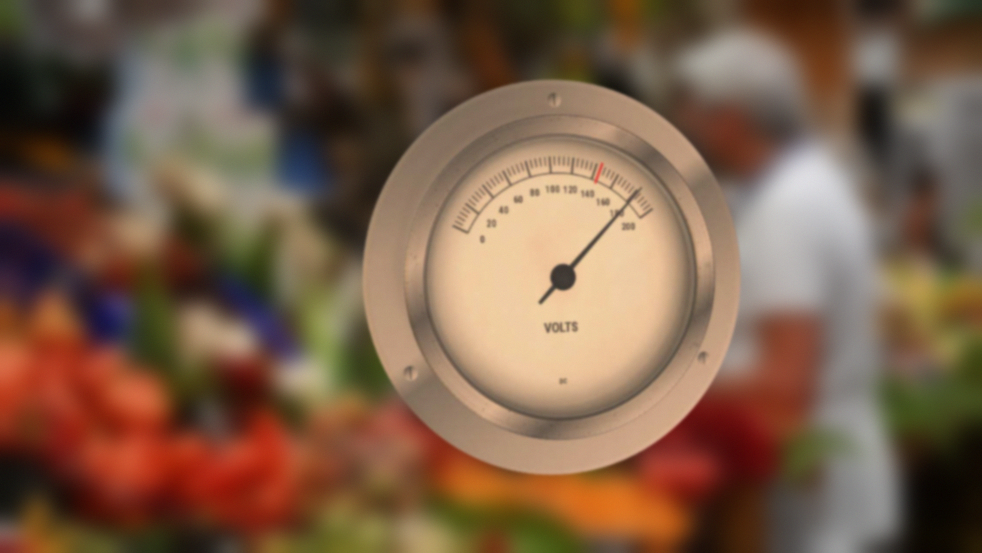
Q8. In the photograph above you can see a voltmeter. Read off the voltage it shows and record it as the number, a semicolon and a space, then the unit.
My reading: 180; V
